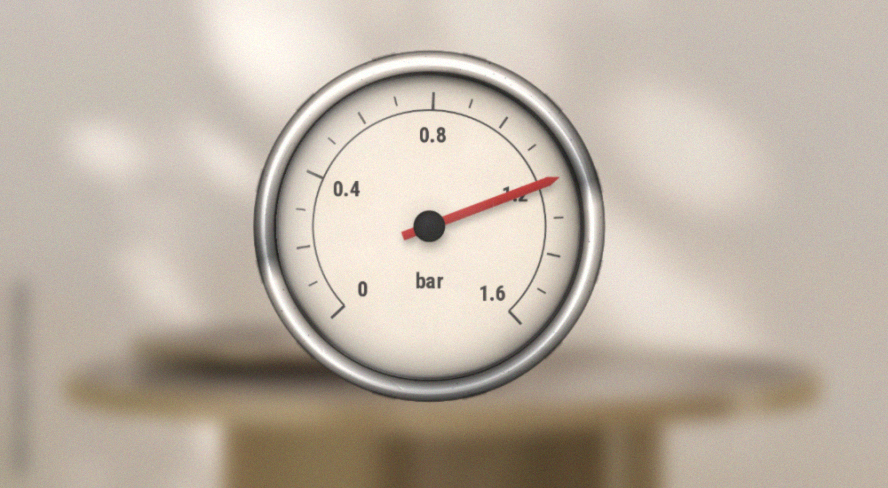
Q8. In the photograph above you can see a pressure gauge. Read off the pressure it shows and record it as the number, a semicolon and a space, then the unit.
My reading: 1.2; bar
